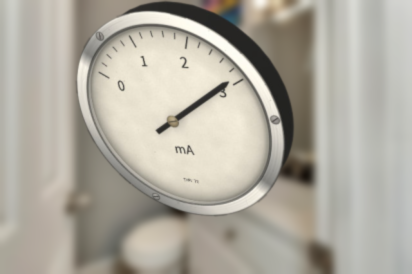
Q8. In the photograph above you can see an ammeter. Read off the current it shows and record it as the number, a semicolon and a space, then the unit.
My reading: 2.9; mA
